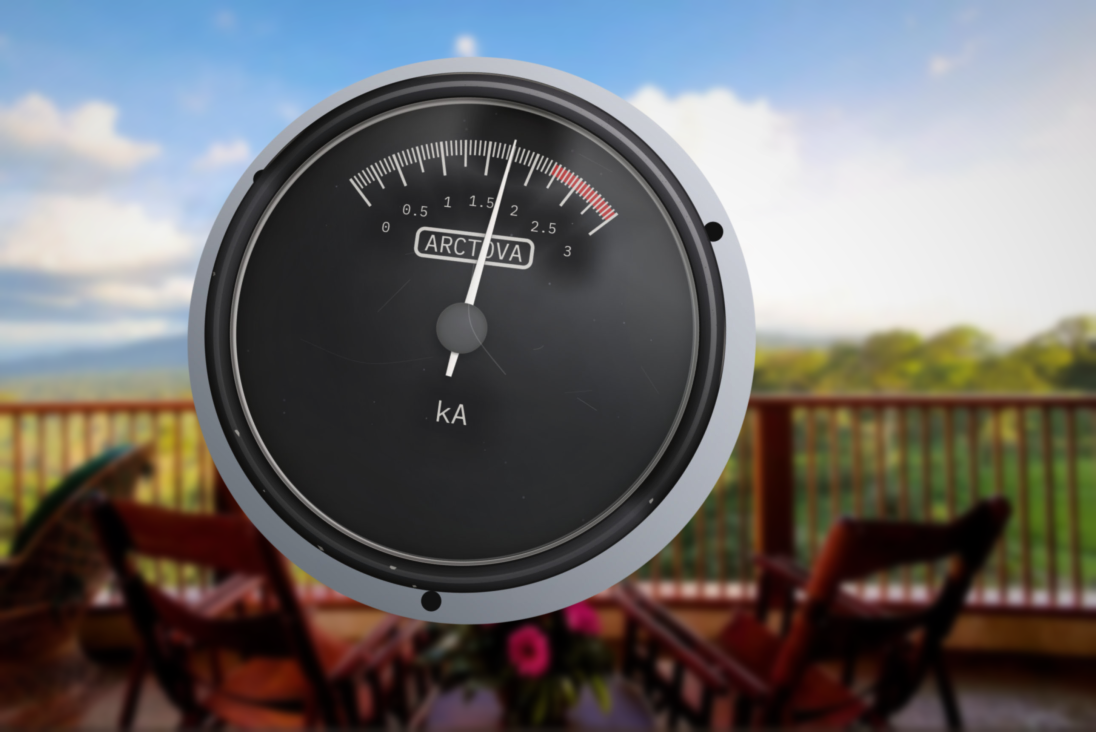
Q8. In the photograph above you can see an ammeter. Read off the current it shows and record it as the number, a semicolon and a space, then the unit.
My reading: 1.75; kA
